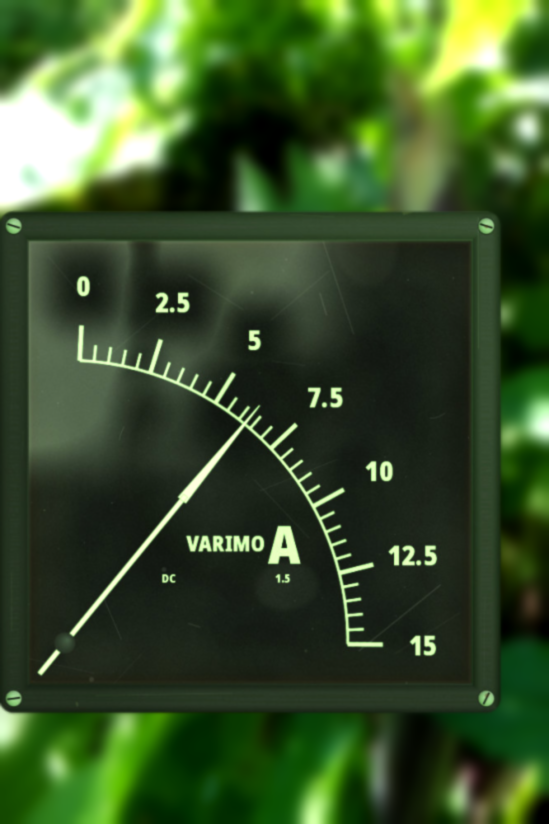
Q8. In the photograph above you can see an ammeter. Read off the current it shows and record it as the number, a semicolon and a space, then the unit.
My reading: 6.25; A
